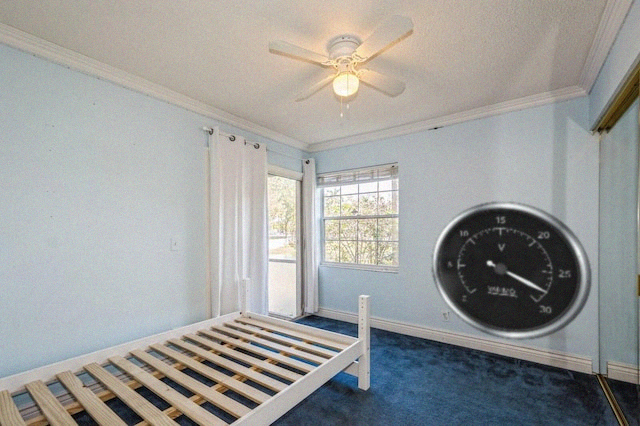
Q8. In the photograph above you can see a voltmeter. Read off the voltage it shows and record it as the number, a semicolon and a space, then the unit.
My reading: 28; V
